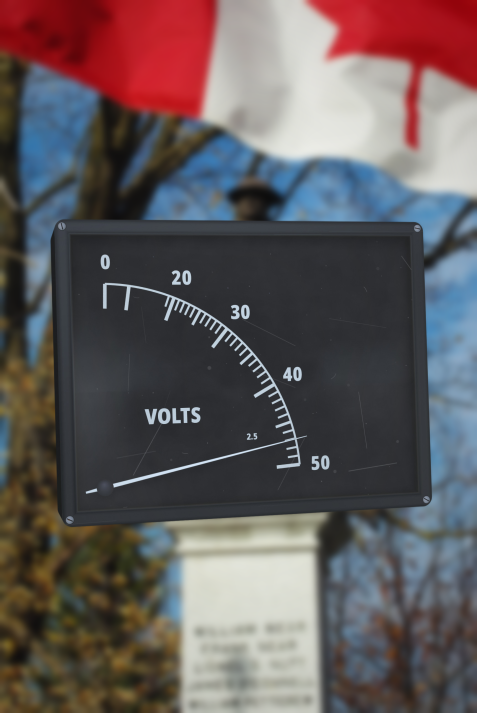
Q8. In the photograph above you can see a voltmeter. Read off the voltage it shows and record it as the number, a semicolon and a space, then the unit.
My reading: 47; V
